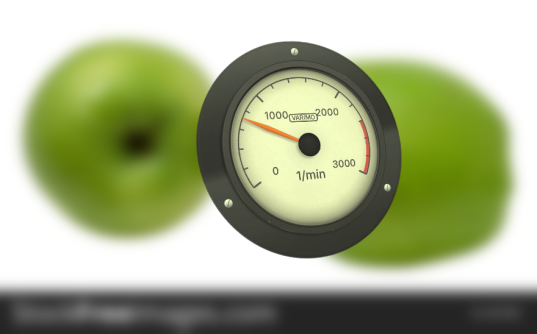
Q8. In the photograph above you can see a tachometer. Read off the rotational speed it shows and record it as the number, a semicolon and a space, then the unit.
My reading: 700; rpm
